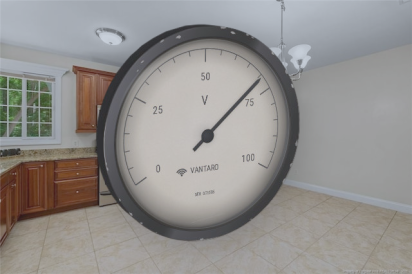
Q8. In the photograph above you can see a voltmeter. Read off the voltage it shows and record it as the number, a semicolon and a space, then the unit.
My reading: 70; V
